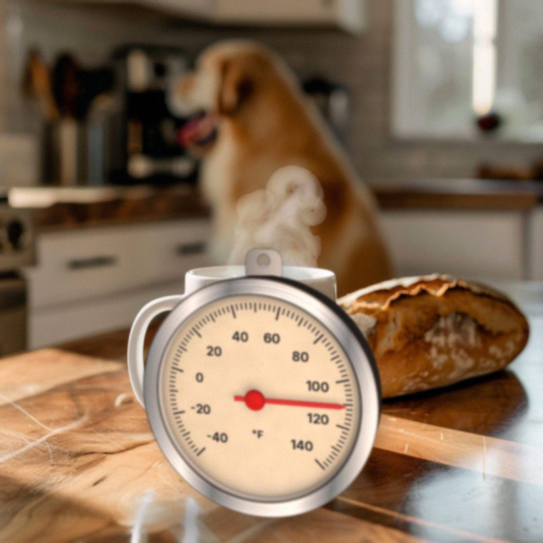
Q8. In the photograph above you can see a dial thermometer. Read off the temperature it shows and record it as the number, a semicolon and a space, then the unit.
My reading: 110; °F
